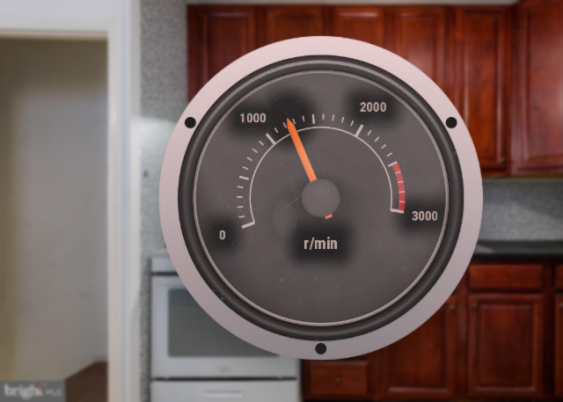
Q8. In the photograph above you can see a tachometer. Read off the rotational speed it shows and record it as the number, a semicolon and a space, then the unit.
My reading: 1250; rpm
